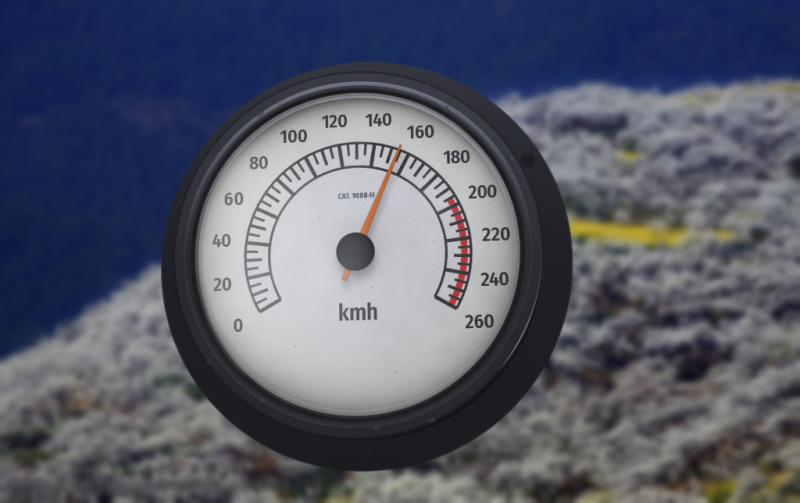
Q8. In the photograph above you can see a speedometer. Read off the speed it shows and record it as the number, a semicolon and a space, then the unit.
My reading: 155; km/h
